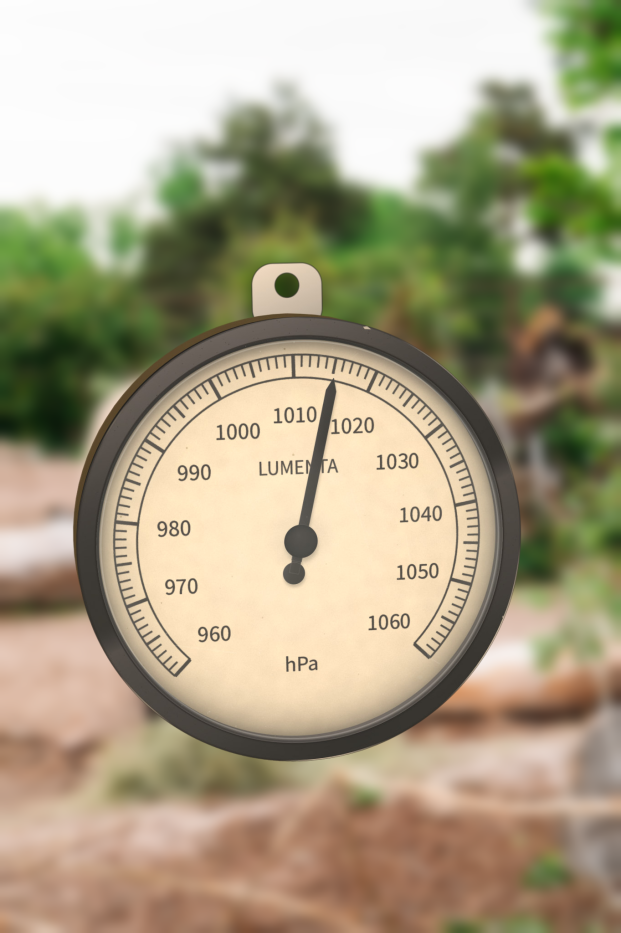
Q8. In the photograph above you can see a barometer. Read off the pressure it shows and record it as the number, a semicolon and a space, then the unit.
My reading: 1015; hPa
